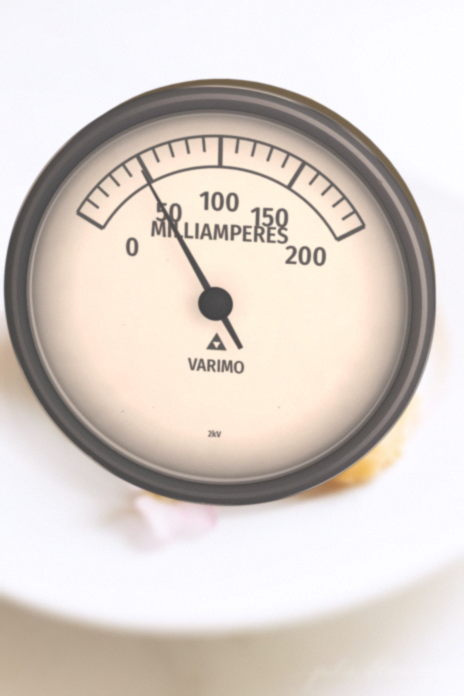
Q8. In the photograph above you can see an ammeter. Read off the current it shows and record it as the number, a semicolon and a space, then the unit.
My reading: 50; mA
